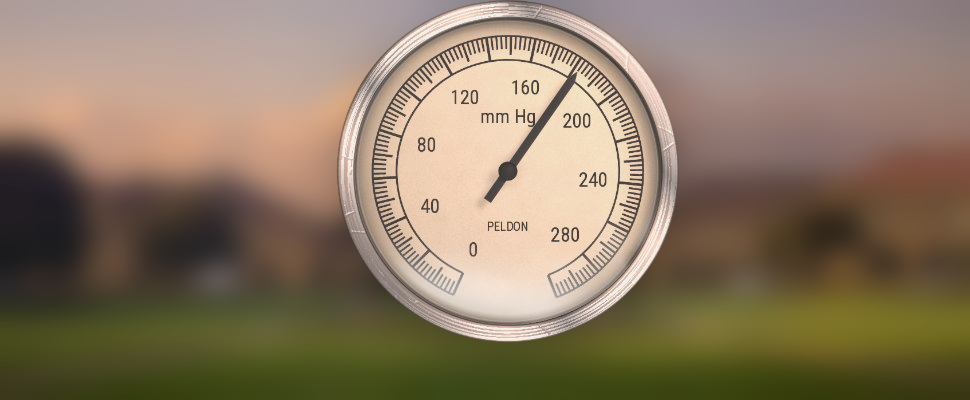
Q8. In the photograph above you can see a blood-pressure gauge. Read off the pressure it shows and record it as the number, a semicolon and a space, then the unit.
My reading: 182; mmHg
